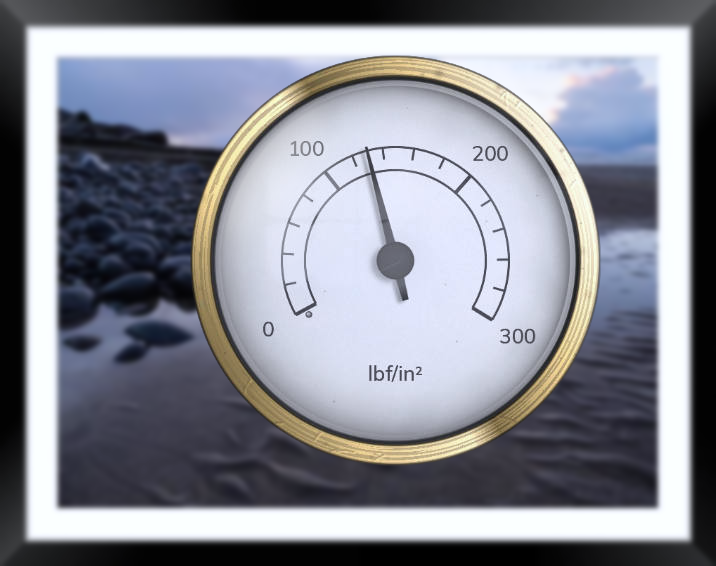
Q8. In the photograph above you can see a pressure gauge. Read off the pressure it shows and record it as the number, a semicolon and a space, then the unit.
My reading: 130; psi
